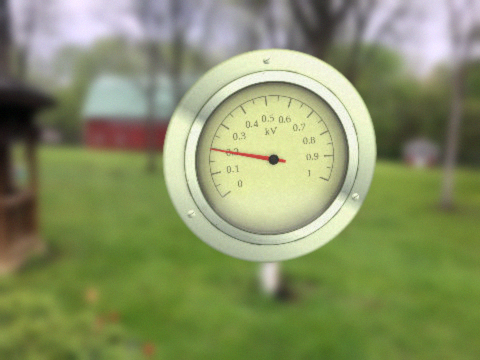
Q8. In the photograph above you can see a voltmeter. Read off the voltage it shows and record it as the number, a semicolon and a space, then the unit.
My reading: 0.2; kV
